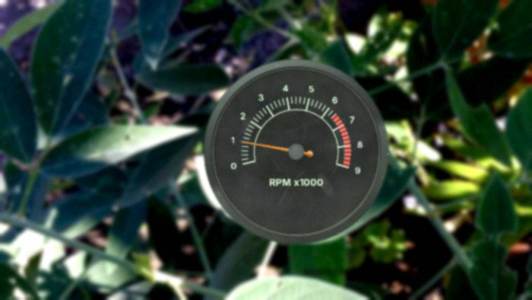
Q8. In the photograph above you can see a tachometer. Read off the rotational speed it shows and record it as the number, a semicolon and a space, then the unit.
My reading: 1000; rpm
